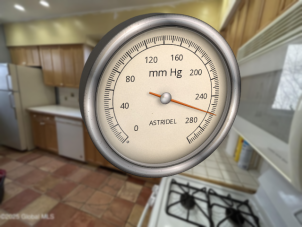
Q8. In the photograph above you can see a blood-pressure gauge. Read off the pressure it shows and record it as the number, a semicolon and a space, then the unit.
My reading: 260; mmHg
